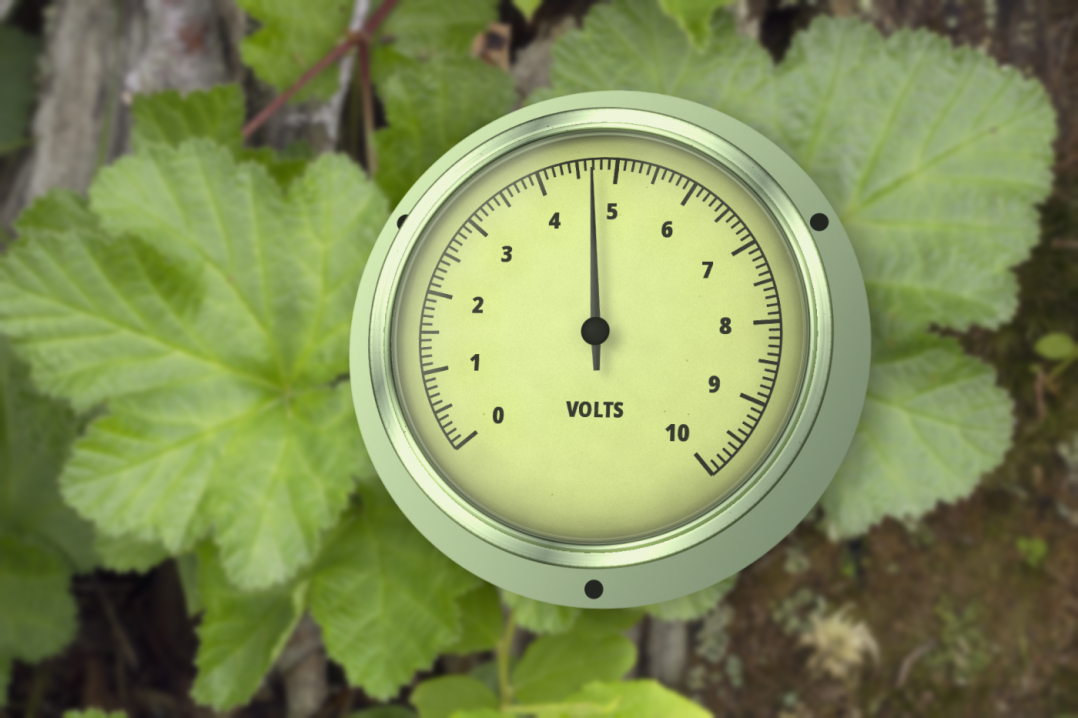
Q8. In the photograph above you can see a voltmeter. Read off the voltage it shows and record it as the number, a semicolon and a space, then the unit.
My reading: 4.7; V
